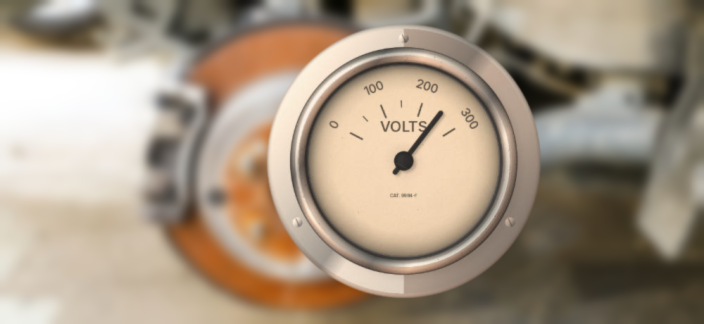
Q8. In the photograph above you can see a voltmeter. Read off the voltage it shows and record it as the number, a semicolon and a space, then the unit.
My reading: 250; V
